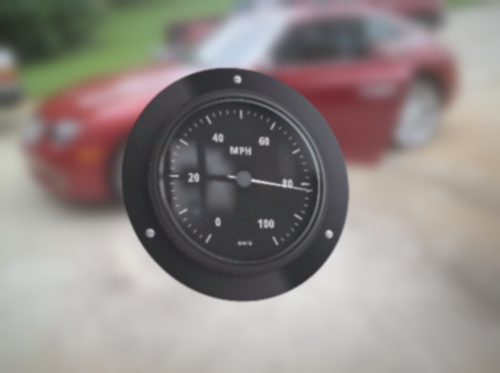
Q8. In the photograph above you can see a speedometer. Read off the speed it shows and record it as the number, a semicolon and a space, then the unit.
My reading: 82; mph
